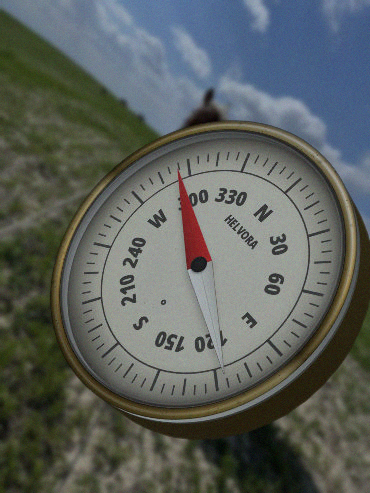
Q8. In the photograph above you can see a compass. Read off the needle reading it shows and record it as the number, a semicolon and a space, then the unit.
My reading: 295; °
